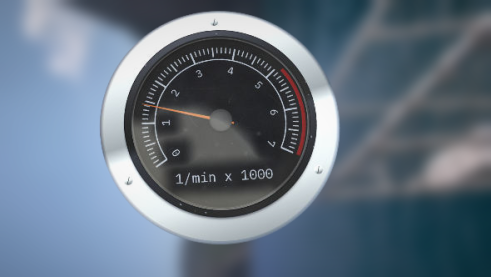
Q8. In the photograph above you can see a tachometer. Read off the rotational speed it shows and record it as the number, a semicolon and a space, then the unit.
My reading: 1400; rpm
